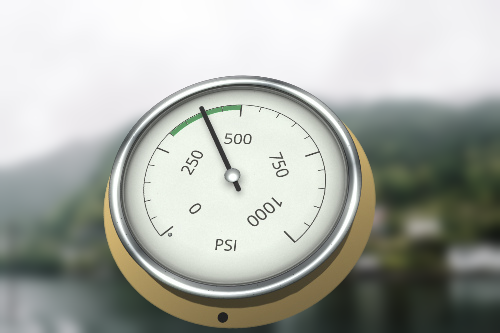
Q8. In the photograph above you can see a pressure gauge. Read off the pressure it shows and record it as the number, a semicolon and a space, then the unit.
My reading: 400; psi
